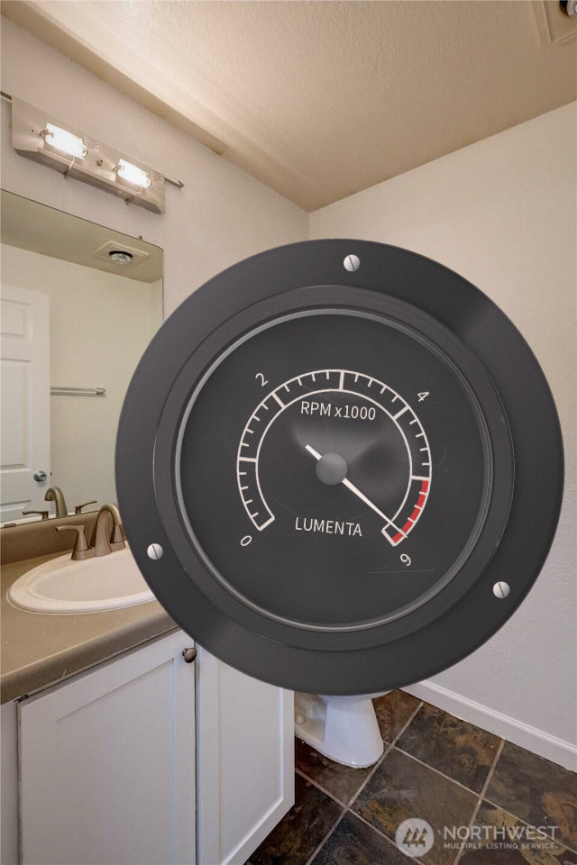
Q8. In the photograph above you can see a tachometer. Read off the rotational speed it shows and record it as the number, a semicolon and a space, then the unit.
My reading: 5800; rpm
